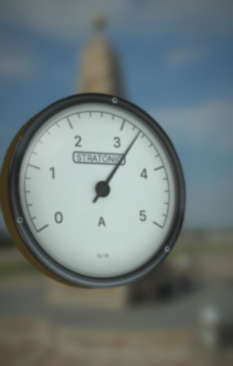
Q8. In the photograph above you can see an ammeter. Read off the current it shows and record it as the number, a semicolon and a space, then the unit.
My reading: 3.3; A
